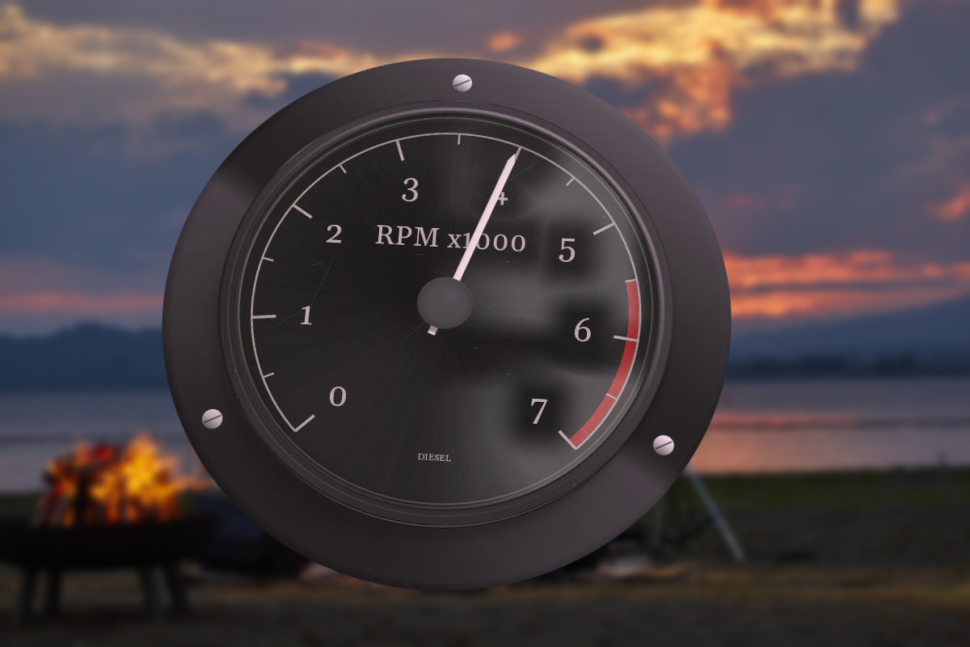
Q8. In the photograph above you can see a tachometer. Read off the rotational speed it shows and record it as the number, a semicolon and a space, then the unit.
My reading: 4000; rpm
